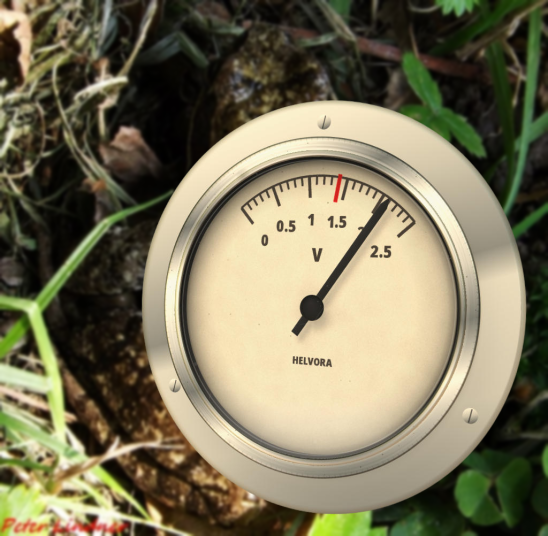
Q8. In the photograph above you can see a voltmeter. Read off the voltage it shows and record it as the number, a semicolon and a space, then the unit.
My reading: 2.1; V
